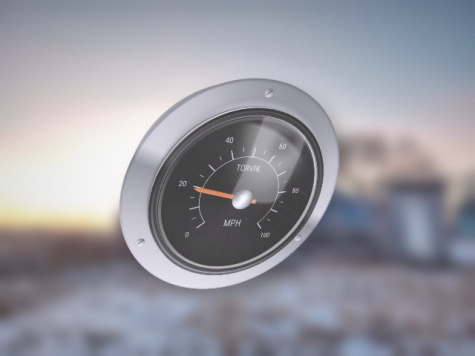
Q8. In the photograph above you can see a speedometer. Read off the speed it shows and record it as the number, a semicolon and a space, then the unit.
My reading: 20; mph
